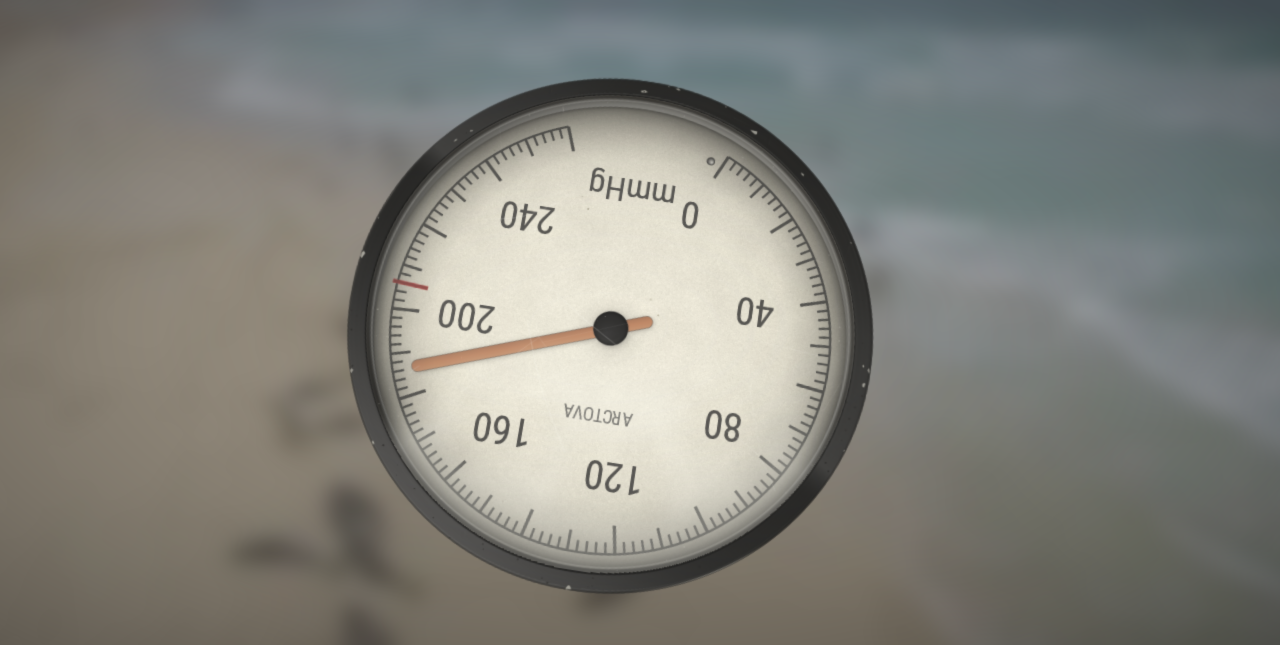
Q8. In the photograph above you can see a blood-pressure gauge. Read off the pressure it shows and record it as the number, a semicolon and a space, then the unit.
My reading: 186; mmHg
